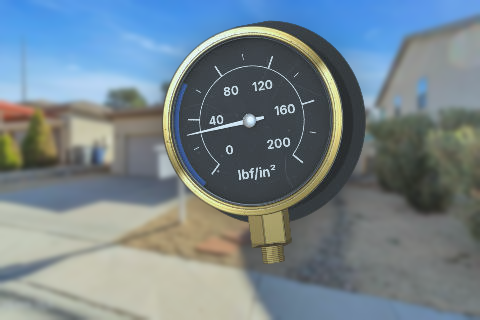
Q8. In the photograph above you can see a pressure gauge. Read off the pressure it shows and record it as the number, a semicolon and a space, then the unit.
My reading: 30; psi
